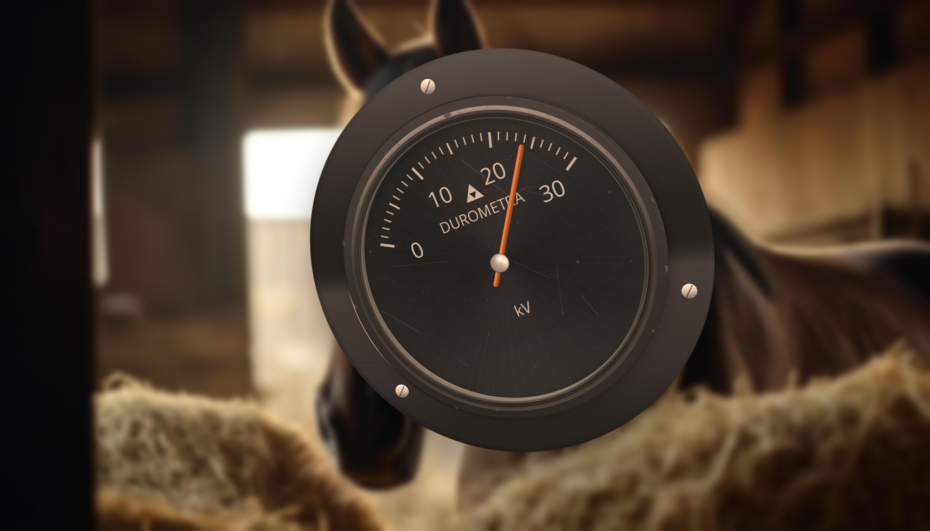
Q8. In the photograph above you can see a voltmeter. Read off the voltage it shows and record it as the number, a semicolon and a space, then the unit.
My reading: 24; kV
